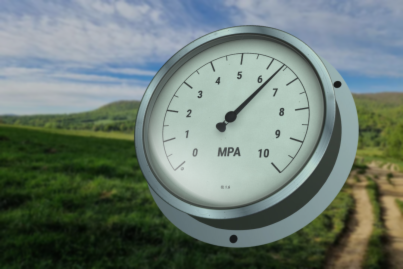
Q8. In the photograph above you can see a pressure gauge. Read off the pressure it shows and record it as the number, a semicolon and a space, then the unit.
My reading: 6.5; MPa
